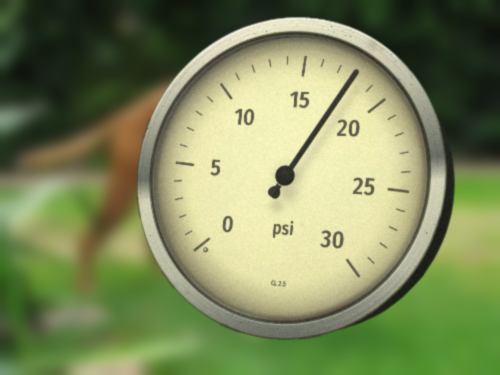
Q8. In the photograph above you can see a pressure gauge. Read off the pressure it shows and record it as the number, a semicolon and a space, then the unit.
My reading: 18; psi
